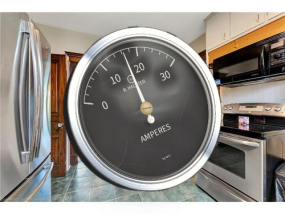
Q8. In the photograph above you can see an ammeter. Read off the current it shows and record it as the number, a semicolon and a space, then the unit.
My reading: 16; A
